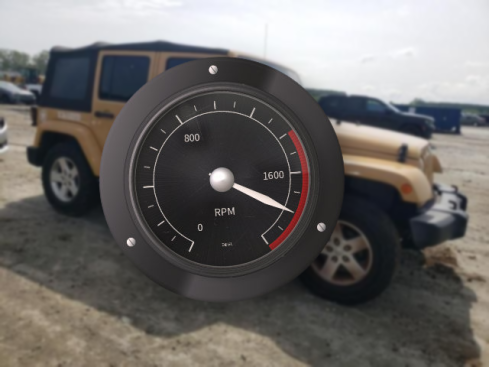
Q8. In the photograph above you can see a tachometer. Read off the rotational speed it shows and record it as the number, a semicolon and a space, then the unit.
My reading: 1800; rpm
